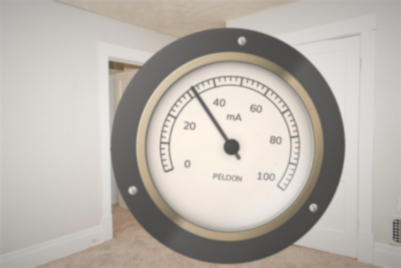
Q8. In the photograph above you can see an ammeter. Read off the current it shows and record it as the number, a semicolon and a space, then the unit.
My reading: 32; mA
